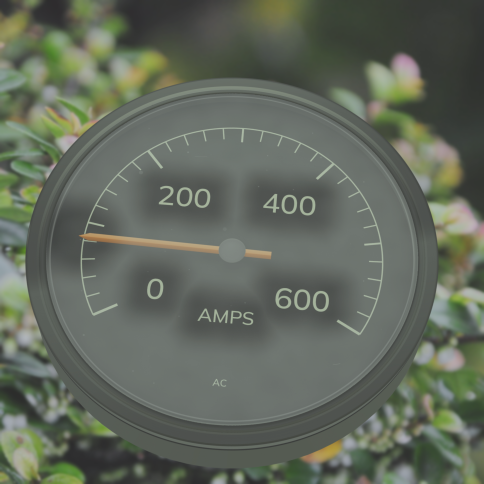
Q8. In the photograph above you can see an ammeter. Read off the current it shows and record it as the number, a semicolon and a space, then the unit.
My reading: 80; A
